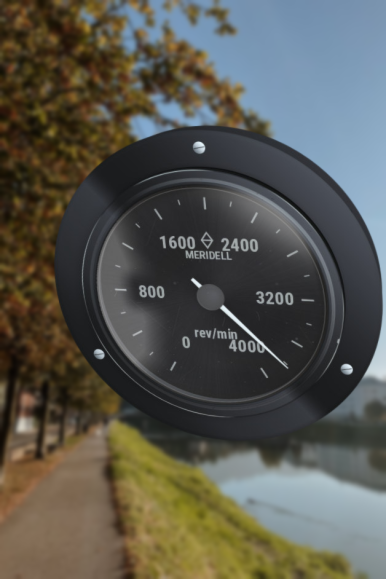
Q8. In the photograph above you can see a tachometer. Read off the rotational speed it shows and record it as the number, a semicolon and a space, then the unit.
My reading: 3800; rpm
